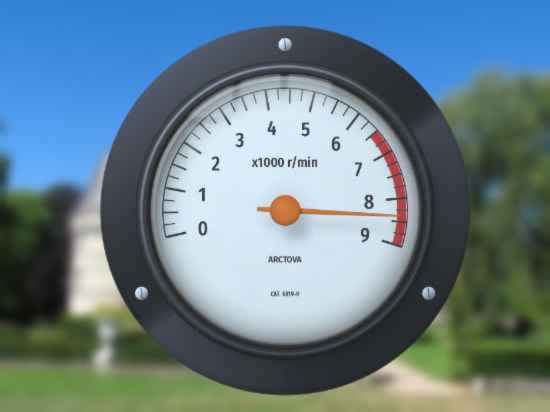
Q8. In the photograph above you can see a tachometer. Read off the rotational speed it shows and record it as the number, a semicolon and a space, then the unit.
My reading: 8375; rpm
